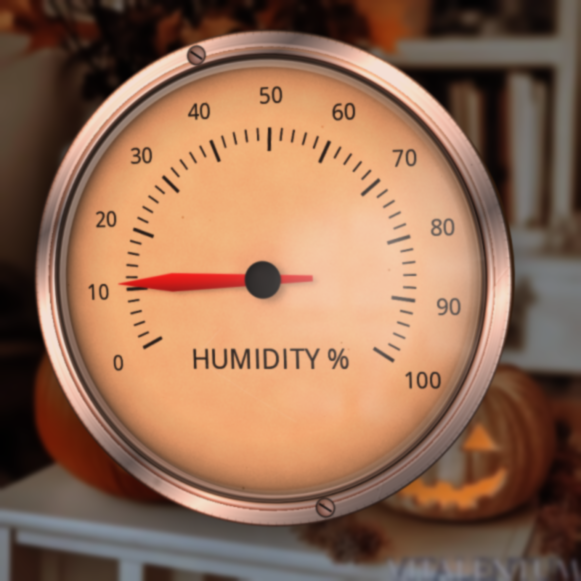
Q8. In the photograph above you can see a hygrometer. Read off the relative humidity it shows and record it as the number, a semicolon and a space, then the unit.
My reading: 11; %
